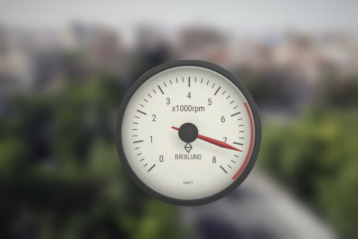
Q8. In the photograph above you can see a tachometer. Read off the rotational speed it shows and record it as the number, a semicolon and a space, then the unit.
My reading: 7200; rpm
